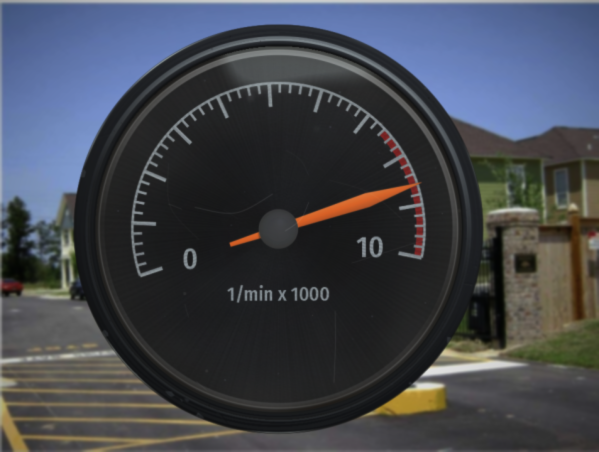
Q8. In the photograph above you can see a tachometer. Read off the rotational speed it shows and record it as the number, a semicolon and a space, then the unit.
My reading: 8600; rpm
